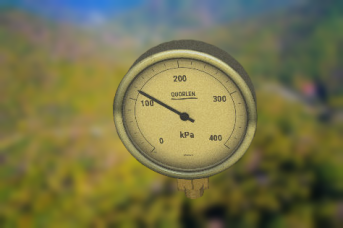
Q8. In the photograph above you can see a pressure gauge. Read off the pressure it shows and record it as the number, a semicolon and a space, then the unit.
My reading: 120; kPa
